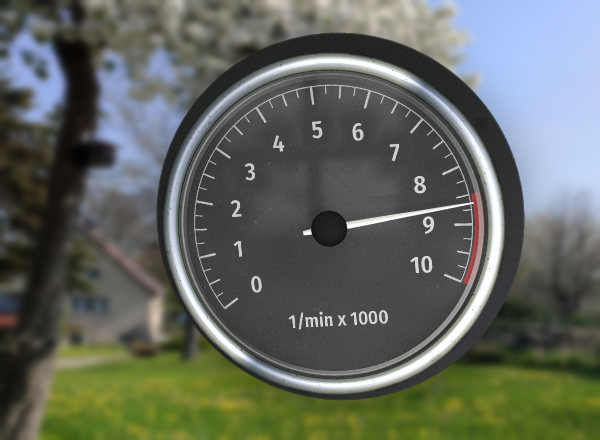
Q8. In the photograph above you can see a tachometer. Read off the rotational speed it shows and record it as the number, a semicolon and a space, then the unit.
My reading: 8625; rpm
